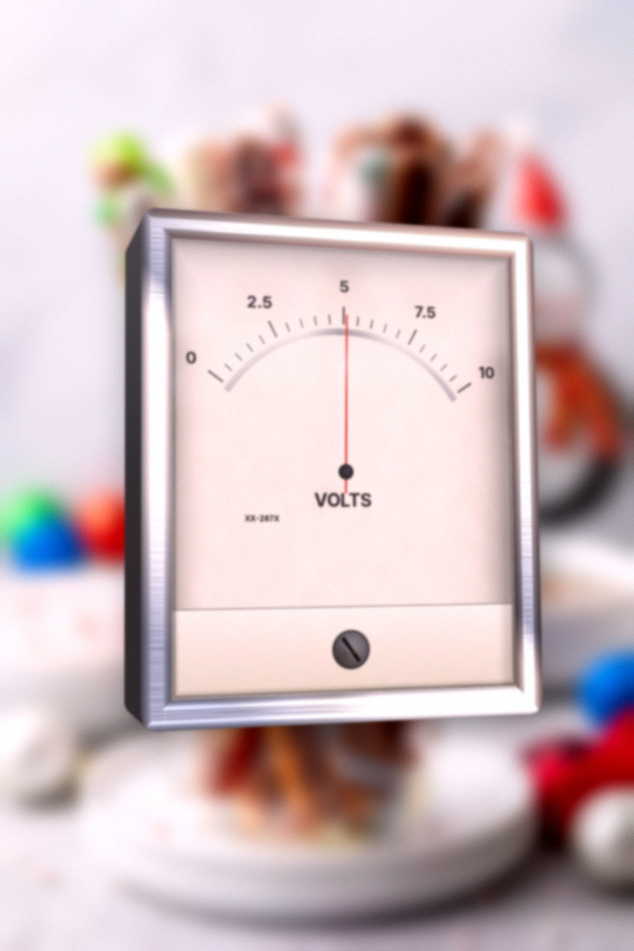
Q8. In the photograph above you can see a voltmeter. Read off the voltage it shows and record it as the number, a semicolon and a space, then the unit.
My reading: 5; V
